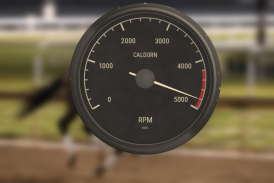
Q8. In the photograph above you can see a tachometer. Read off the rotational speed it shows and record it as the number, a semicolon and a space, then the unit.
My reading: 4800; rpm
